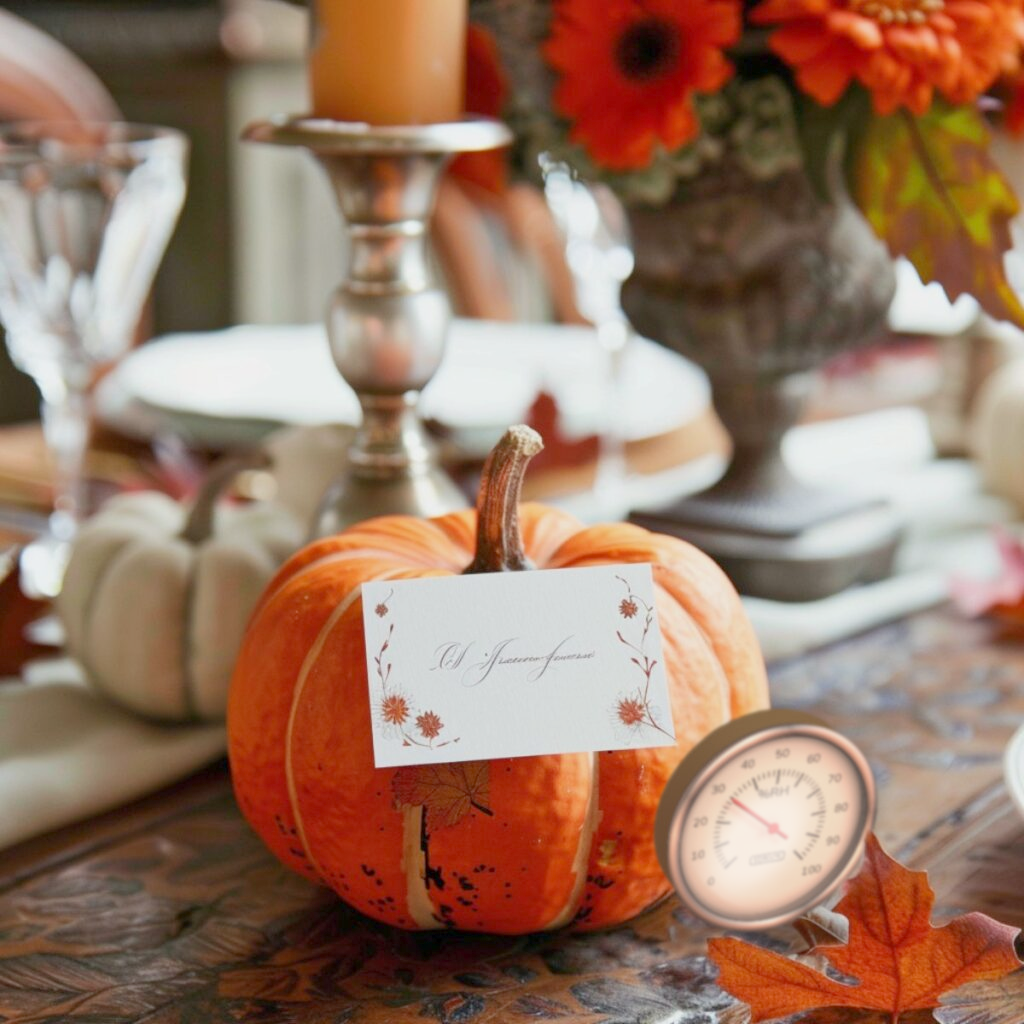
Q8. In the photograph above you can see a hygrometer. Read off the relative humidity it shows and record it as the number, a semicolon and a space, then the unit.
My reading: 30; %
